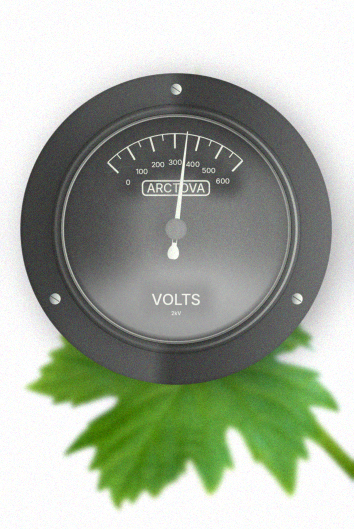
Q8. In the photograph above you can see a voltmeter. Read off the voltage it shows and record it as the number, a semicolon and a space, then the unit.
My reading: 350; V
